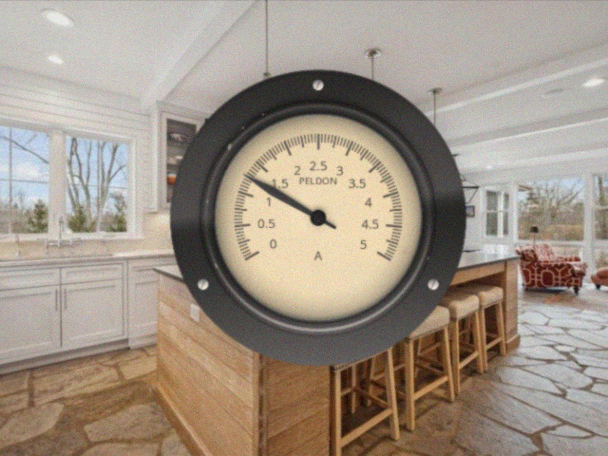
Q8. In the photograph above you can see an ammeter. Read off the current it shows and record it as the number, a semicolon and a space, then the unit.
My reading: 1.25; A
